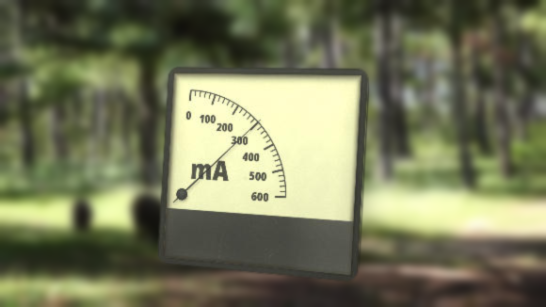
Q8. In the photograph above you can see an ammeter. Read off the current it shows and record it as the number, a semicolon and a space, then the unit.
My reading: 300; mA
